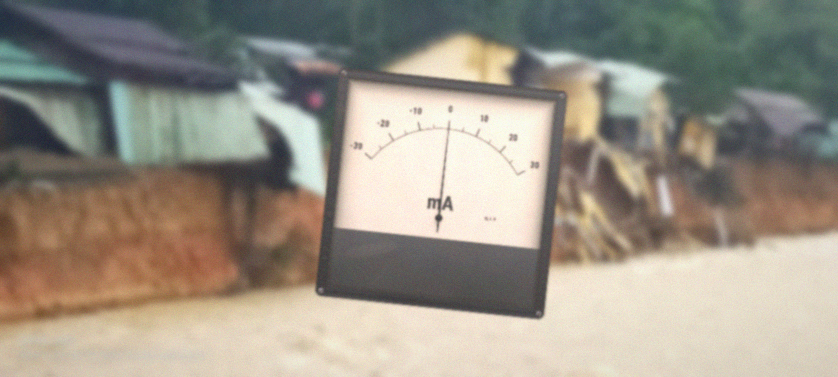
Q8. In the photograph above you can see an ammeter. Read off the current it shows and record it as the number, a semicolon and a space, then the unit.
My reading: 0; mA
